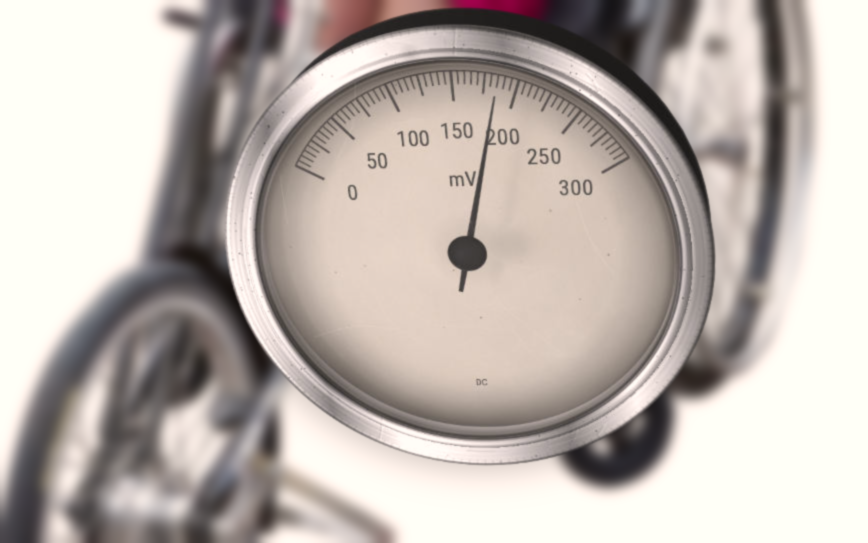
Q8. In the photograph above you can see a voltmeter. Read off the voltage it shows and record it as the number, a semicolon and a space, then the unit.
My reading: 185; mV
